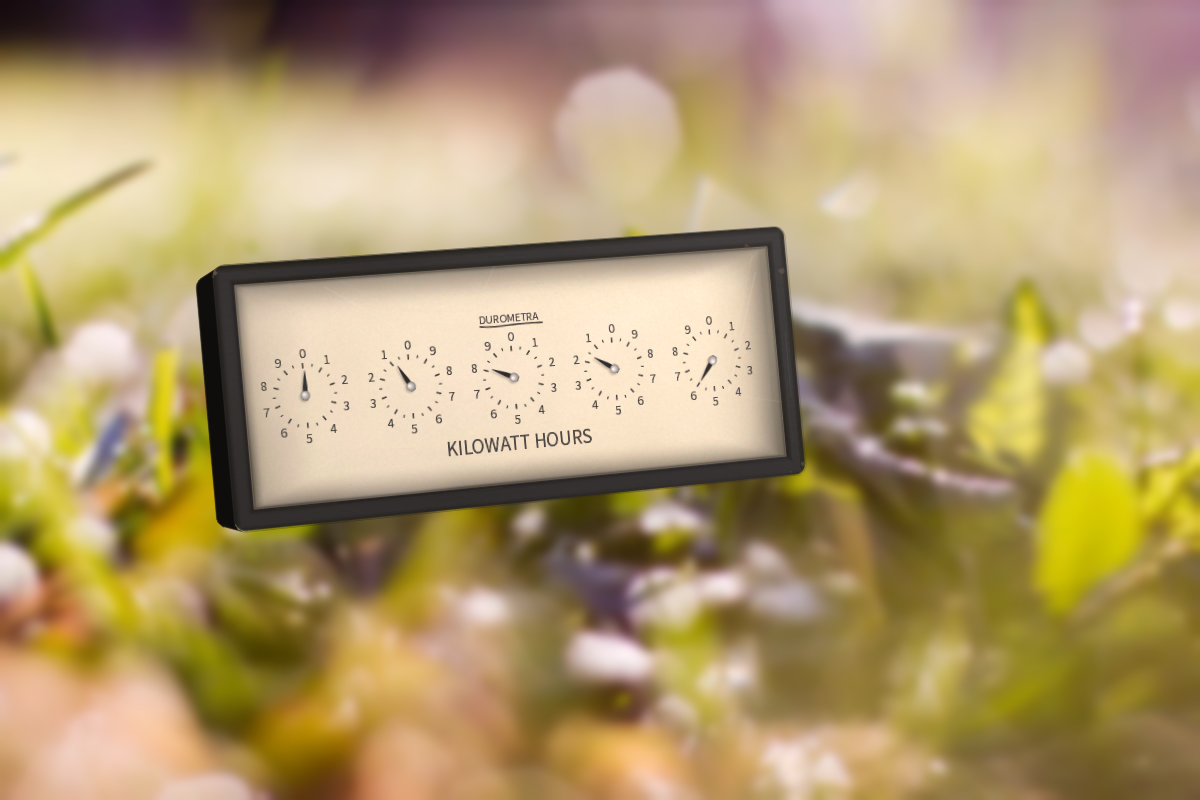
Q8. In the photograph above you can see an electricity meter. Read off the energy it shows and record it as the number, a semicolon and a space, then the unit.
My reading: 816; kWh
